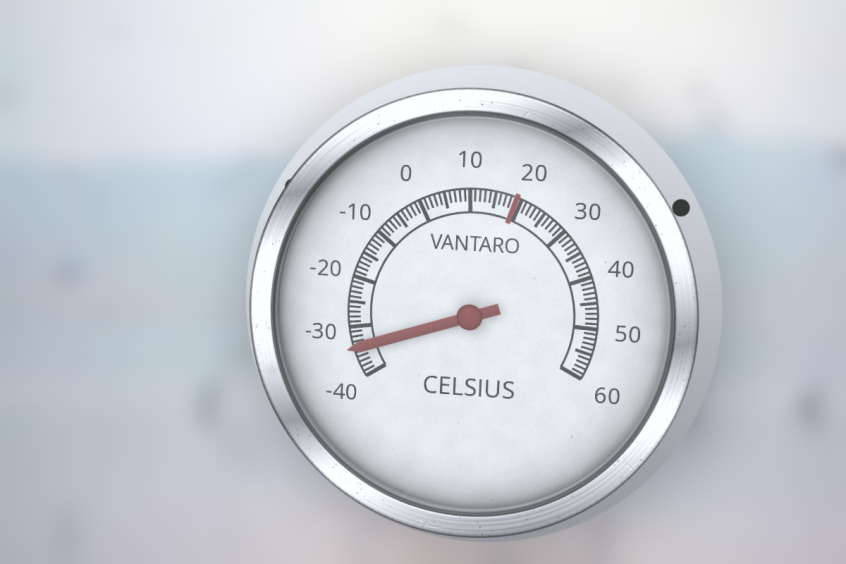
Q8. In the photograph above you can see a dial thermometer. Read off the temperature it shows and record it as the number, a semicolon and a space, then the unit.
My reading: -34; °C
